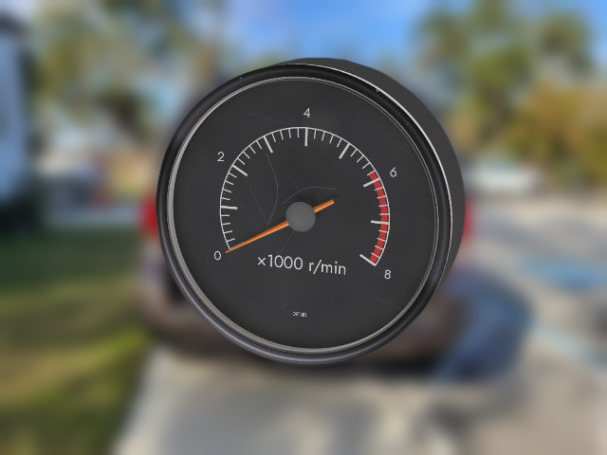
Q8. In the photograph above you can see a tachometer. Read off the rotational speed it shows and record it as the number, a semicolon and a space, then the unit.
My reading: 0; rpm
